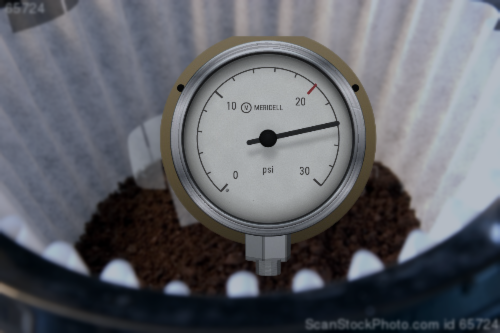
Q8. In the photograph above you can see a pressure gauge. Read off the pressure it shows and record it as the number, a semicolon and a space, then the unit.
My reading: 24; psi
